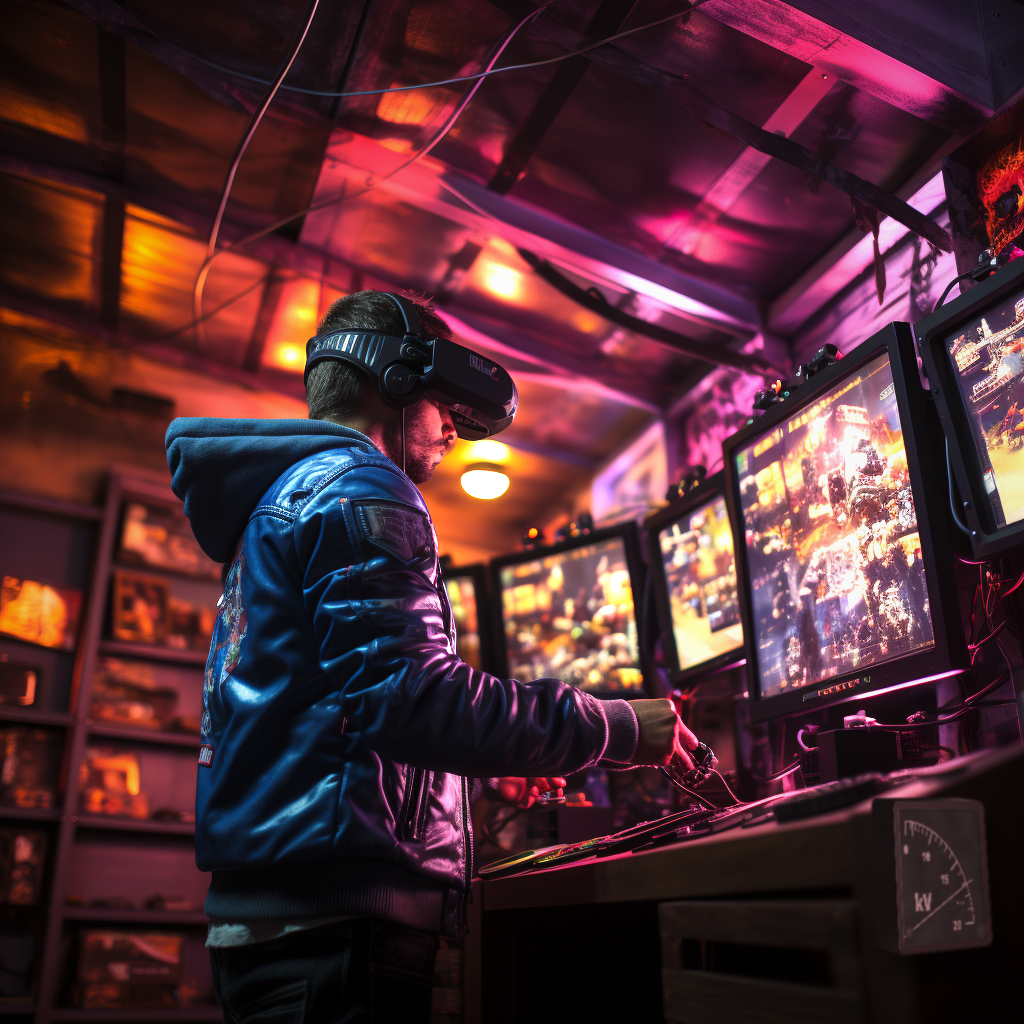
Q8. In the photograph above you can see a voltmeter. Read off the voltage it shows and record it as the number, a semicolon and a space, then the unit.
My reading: 17; kV
